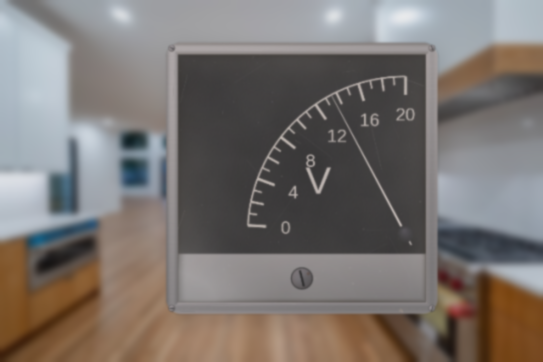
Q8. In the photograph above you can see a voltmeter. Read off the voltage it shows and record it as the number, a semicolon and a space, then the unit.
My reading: 13.5; V
